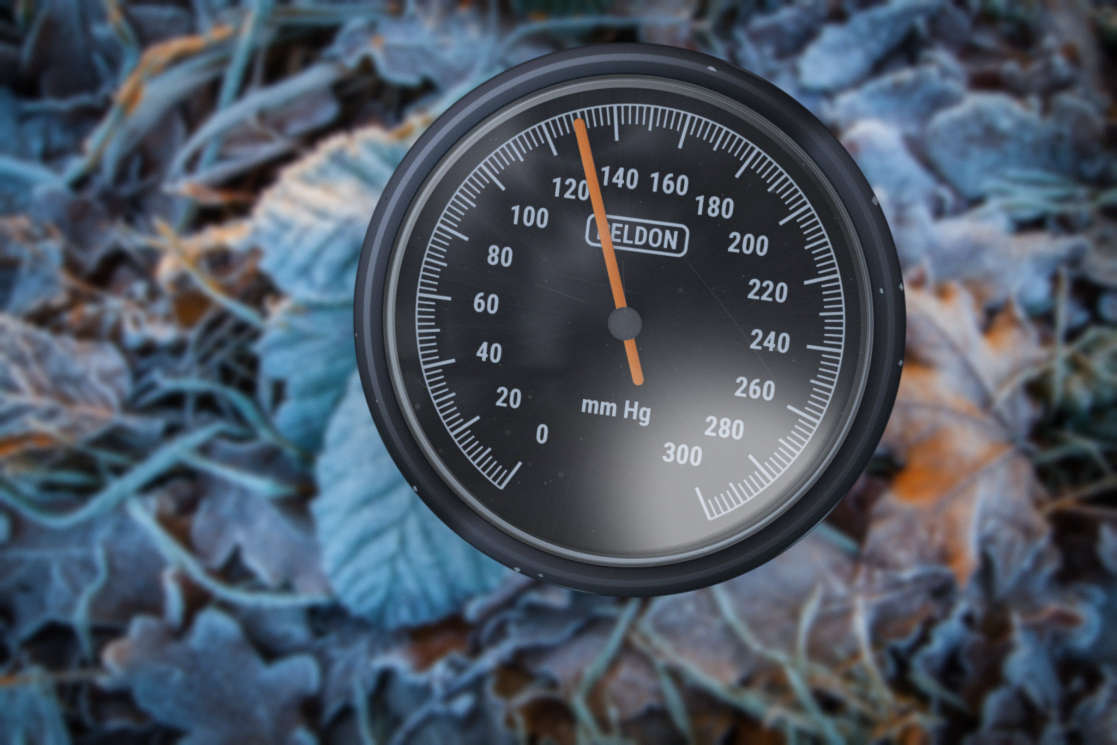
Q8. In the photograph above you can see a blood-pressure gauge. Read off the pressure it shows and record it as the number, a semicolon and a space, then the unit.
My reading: 130; mmHg
